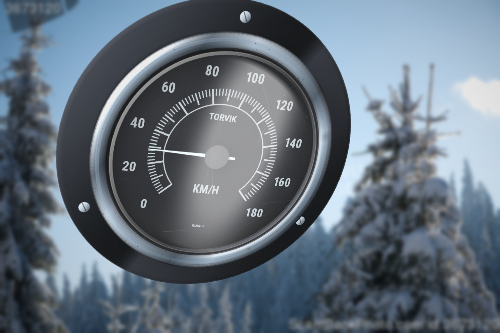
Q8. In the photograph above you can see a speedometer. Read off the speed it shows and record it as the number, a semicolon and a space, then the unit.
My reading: 30; km/h
